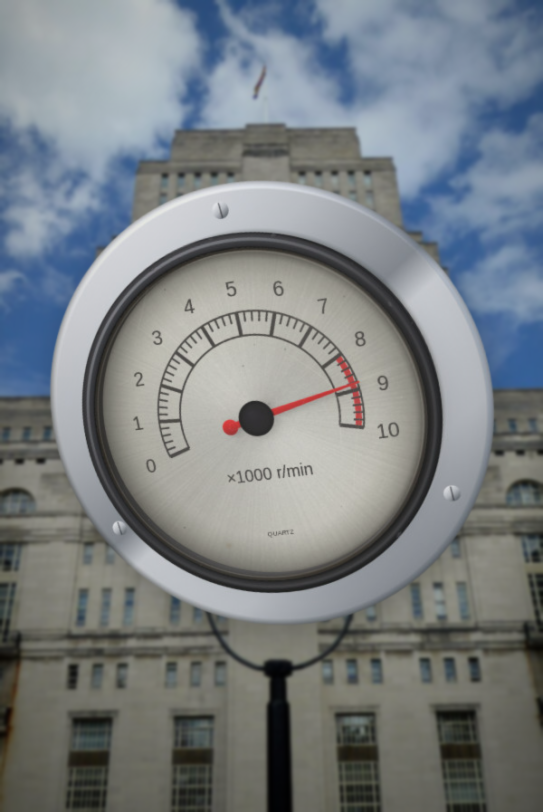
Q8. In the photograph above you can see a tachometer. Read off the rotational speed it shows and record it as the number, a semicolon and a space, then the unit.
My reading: 8800; rpm
